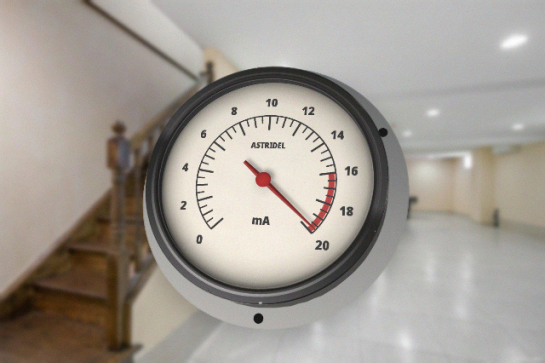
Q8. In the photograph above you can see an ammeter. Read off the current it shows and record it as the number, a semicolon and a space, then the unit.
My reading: 19.75; mA
